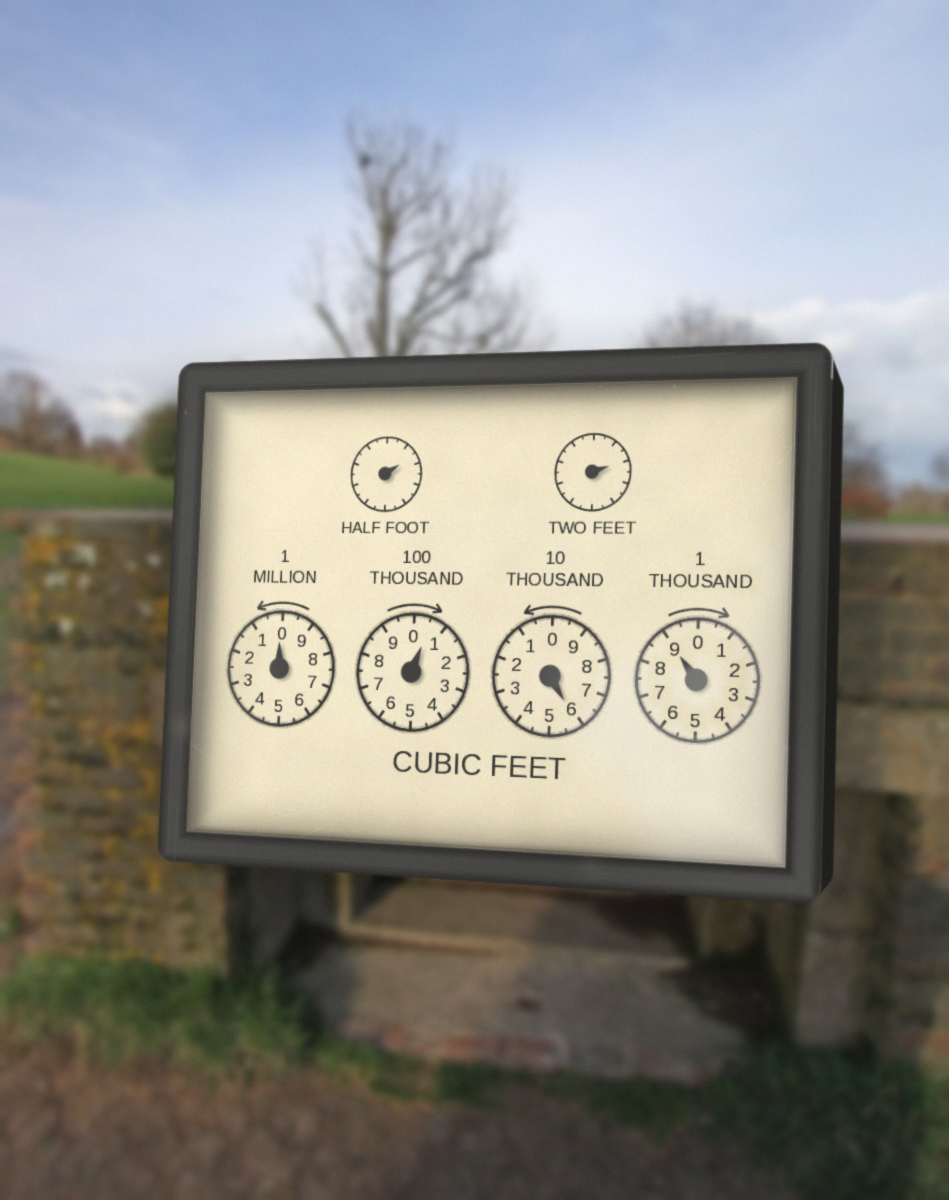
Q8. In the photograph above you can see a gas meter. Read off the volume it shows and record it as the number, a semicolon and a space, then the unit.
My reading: 5900; ft³
